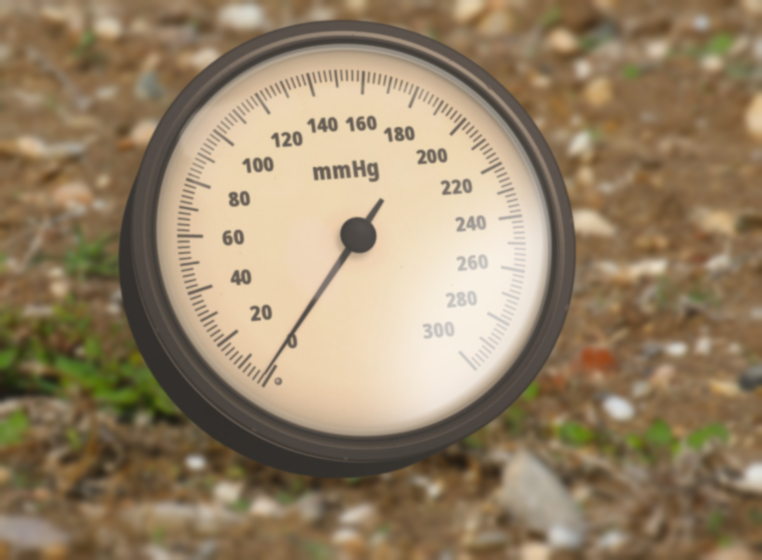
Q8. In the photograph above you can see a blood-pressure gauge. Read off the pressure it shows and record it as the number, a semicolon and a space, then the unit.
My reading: 2; mmHg
